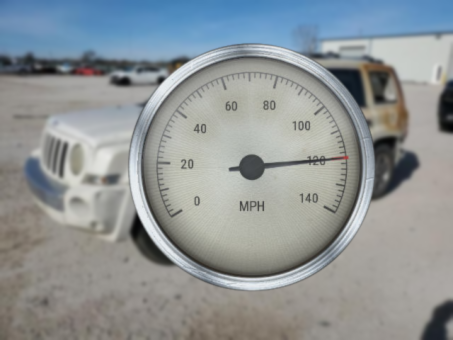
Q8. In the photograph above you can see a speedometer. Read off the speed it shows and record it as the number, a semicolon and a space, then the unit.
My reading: 120; mph
